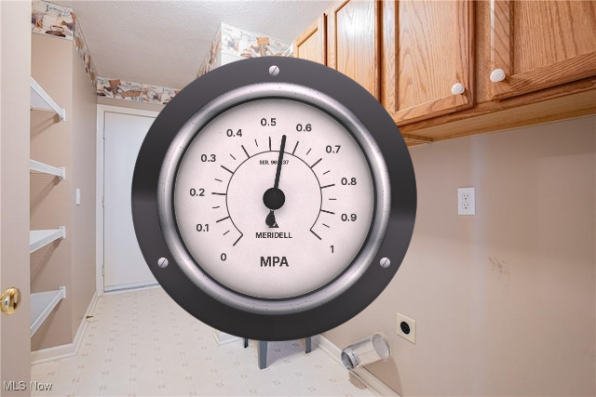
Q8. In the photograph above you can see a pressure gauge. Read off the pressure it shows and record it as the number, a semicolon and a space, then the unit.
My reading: 0.55; MPa
